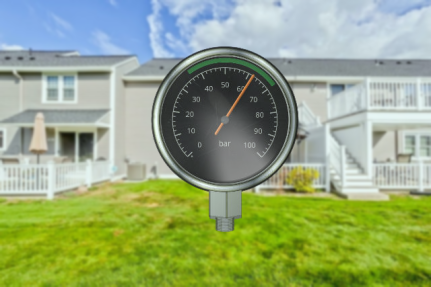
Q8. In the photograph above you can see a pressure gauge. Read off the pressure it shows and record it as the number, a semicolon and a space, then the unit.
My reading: 62; bar
